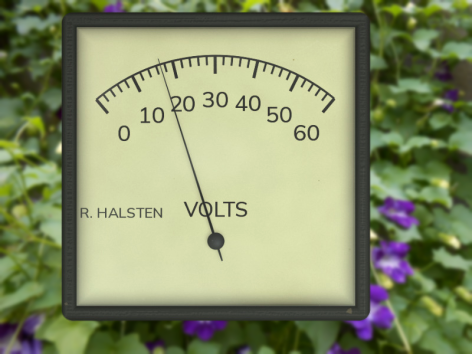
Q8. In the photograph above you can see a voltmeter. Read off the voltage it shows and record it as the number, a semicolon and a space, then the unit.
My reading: 17; V
